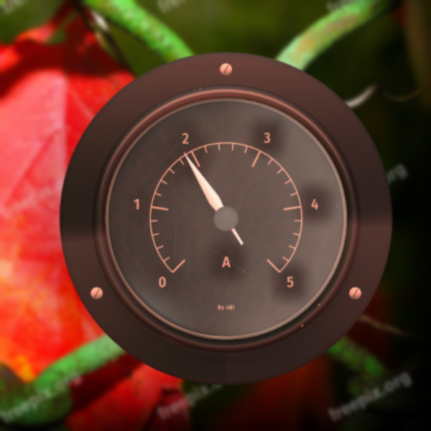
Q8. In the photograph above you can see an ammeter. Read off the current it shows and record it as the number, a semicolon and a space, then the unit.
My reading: 1.9; A
